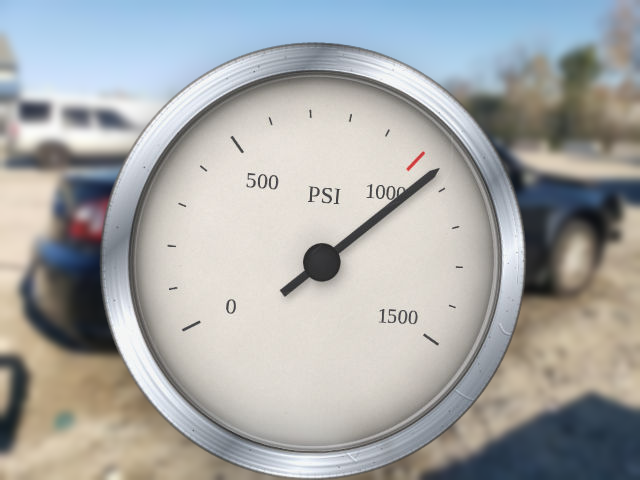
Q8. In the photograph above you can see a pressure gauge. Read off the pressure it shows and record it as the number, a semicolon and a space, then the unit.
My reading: 1050; psi
